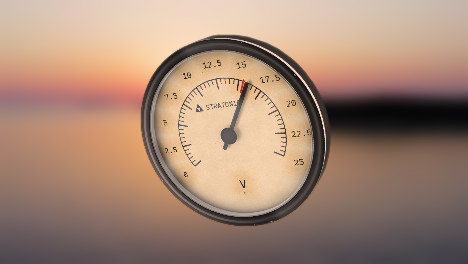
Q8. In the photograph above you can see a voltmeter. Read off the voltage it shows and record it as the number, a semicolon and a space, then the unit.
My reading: 16; V
